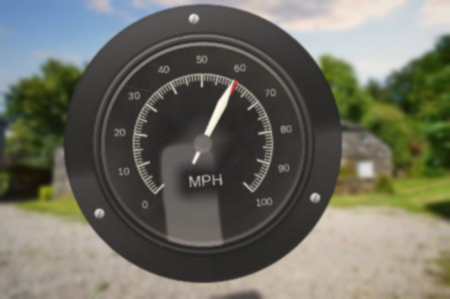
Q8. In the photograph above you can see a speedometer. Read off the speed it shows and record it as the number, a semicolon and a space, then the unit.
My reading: 60; mph
